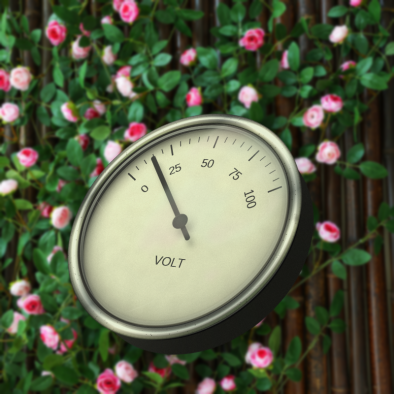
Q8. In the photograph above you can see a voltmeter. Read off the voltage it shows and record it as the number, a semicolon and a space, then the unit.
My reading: 15; V
